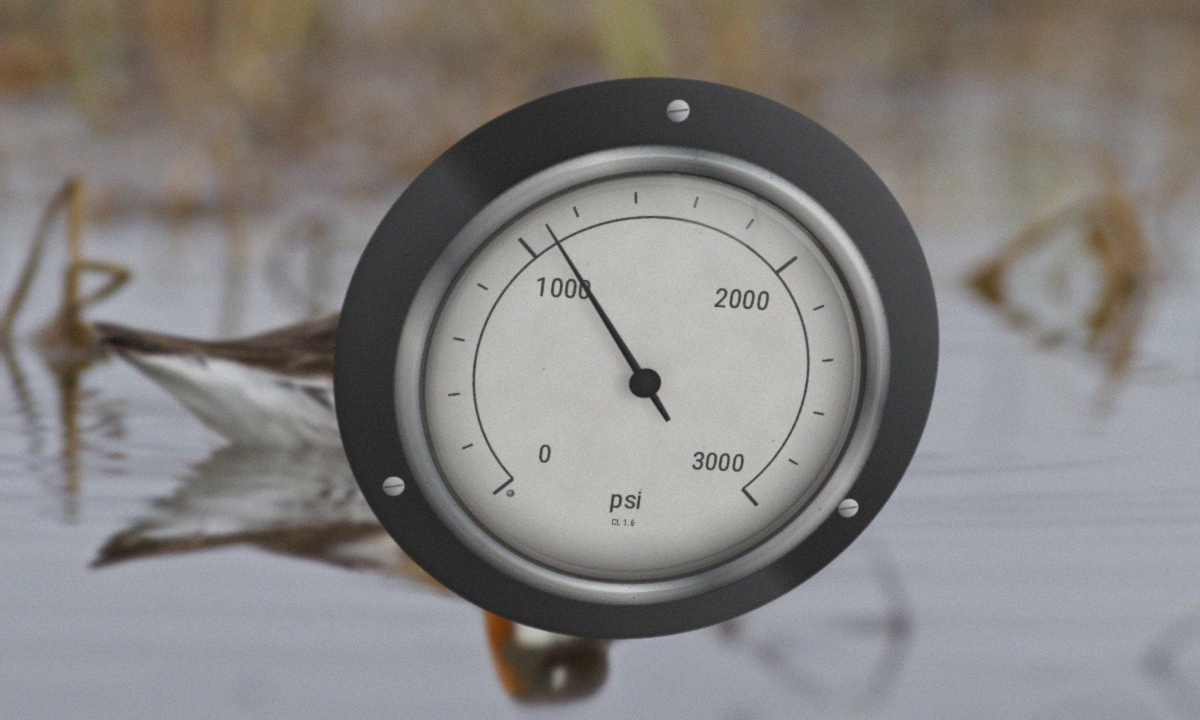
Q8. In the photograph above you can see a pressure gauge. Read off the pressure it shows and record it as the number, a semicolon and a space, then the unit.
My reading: 1100; psi
